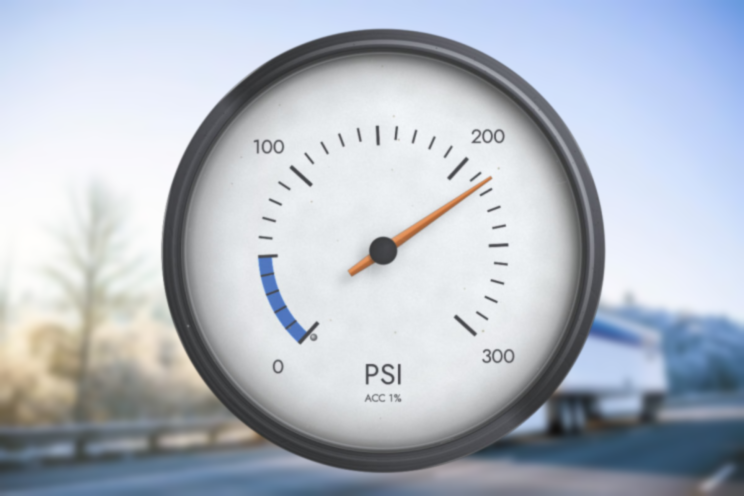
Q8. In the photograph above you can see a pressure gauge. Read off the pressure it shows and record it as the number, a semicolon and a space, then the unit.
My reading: 215; psi
